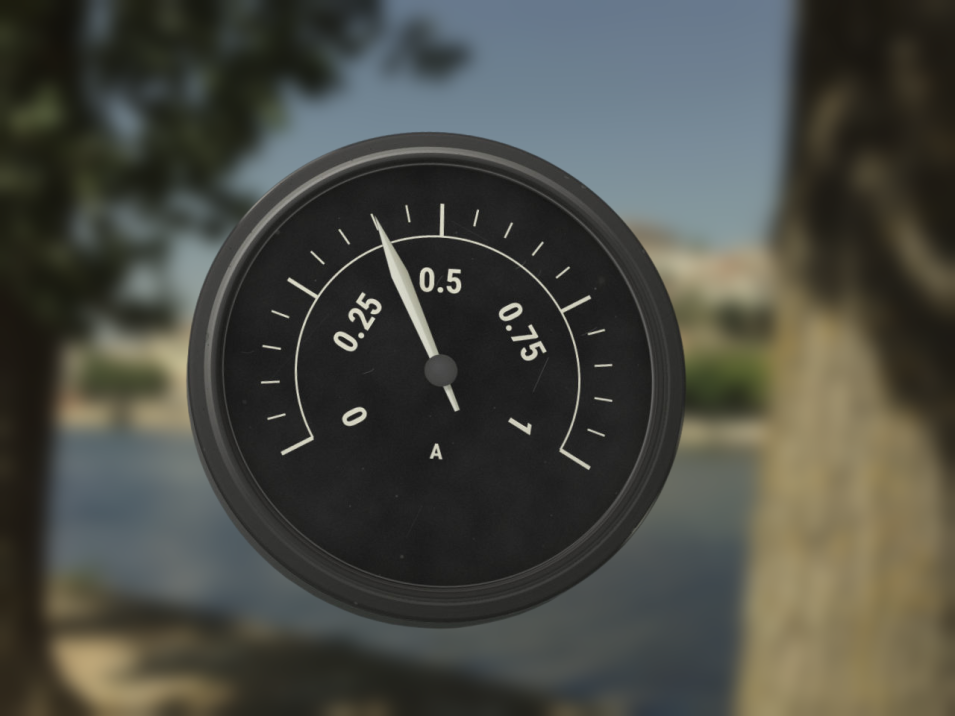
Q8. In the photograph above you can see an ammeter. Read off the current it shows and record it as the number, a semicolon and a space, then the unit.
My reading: 0.4; A
